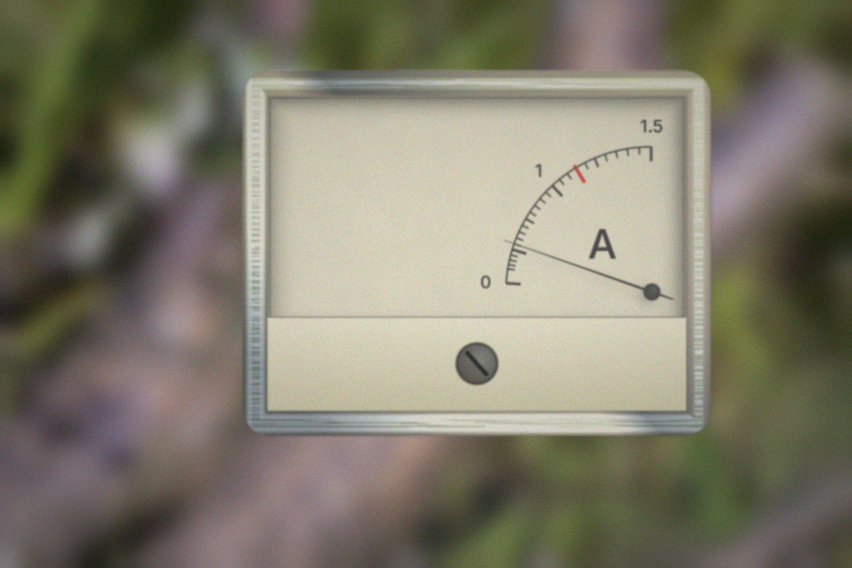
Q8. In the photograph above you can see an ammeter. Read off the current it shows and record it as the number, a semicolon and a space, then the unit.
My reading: 0.55; A
